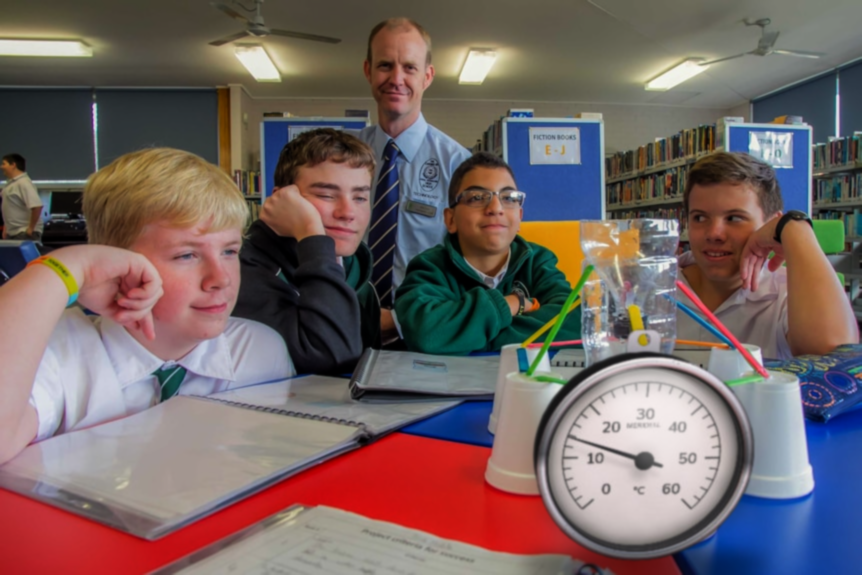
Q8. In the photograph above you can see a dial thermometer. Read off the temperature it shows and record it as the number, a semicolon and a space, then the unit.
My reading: 14; °C
